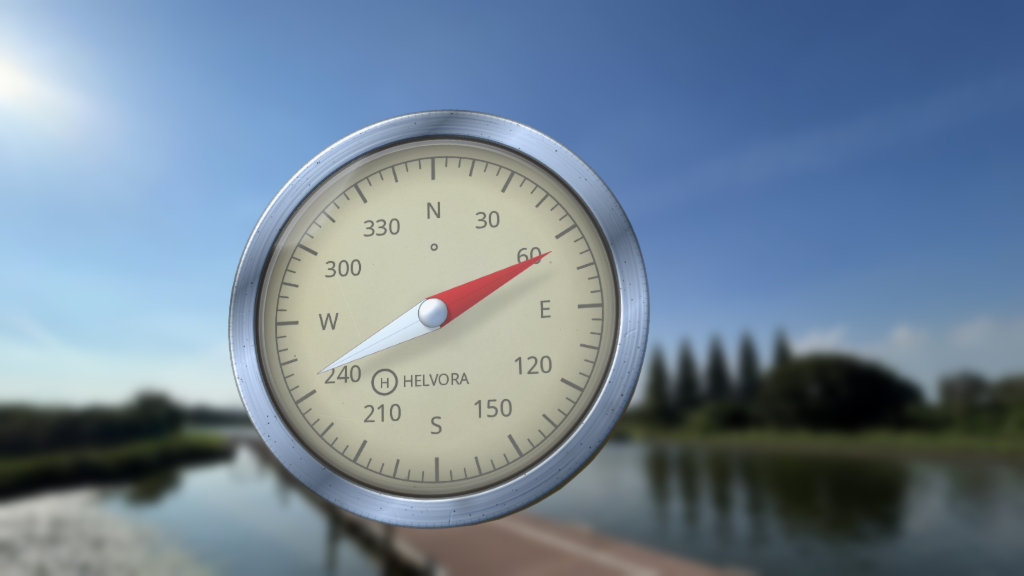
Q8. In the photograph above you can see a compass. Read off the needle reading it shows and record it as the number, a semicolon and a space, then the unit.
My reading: 65; °
